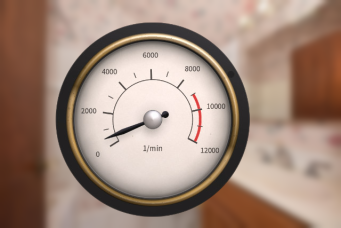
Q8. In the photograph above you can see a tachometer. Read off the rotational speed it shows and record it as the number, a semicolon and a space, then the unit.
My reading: 500; rpm
